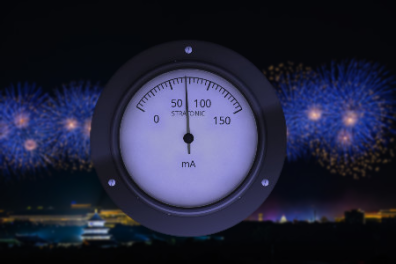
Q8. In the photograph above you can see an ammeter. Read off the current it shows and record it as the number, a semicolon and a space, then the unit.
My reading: 70; mA
